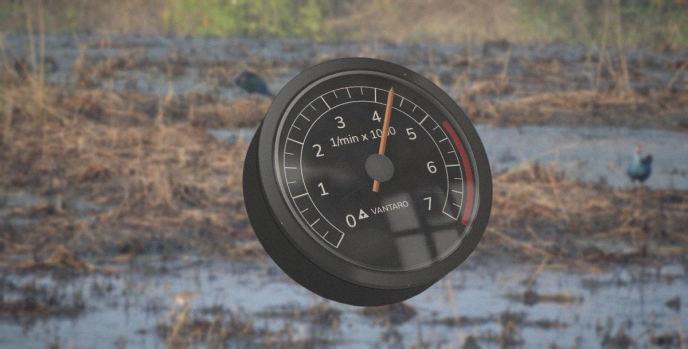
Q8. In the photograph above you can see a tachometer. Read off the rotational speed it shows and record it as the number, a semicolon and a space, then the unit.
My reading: 4250; rpm
